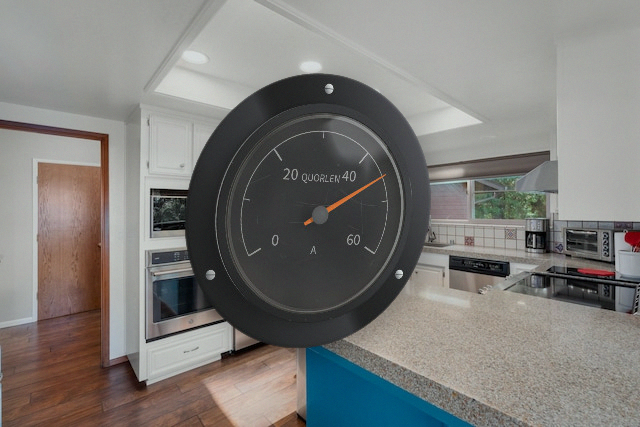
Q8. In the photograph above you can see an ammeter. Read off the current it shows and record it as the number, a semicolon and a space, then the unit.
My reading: 45; A
